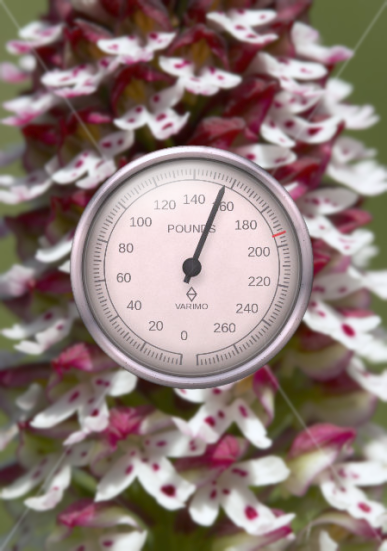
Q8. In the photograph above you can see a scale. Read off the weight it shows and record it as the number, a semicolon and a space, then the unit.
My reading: 156; lb
